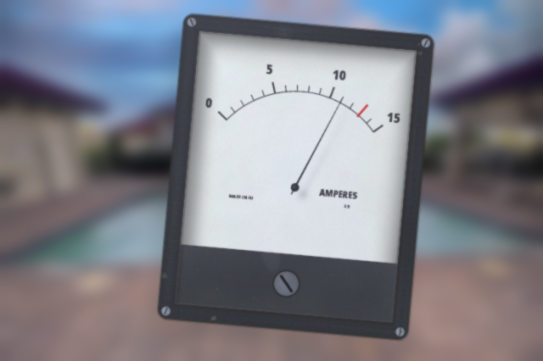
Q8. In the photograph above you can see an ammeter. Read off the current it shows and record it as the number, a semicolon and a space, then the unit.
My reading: 11; A
